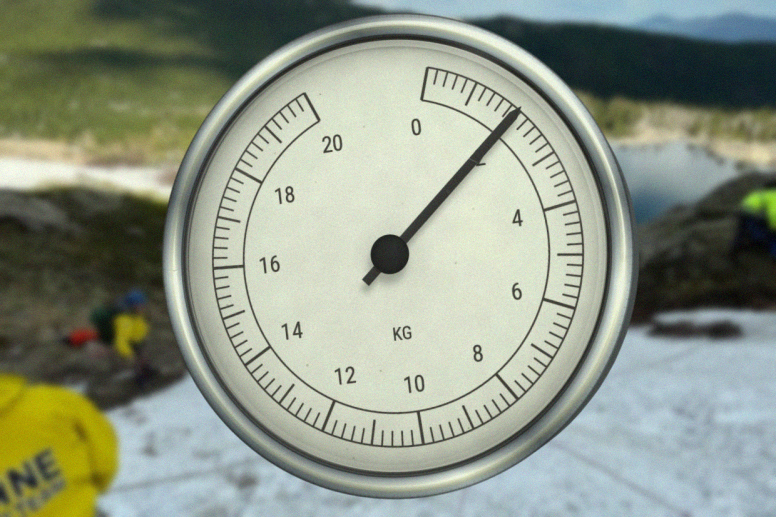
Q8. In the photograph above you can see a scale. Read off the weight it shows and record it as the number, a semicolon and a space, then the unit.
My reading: 2; kg
